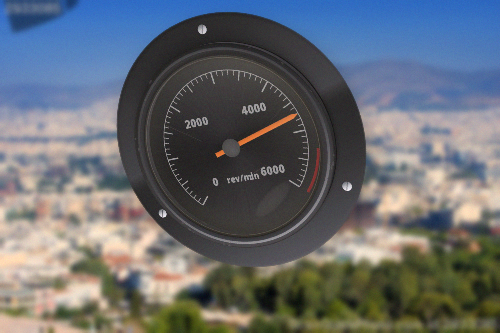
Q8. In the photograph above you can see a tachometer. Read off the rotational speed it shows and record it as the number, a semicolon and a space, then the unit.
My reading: 4700; rpm
